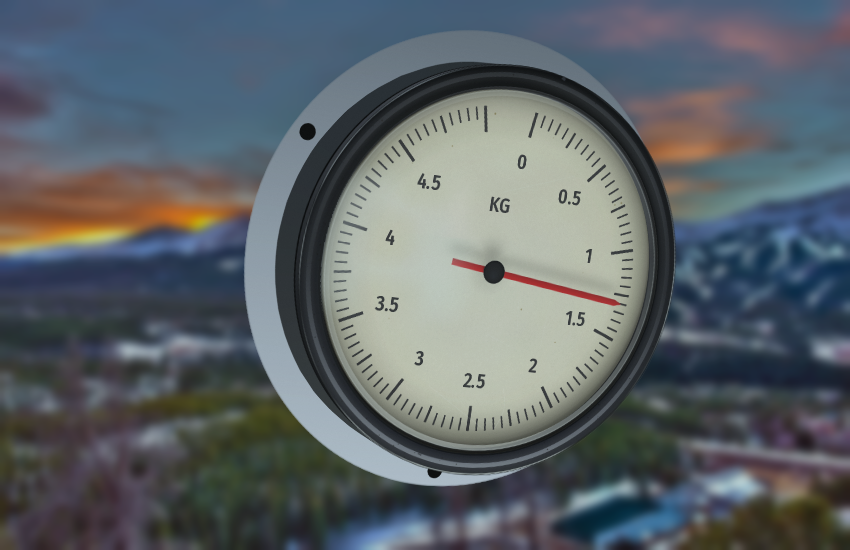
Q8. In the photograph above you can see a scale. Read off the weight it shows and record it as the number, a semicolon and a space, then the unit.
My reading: 1.3; kg
